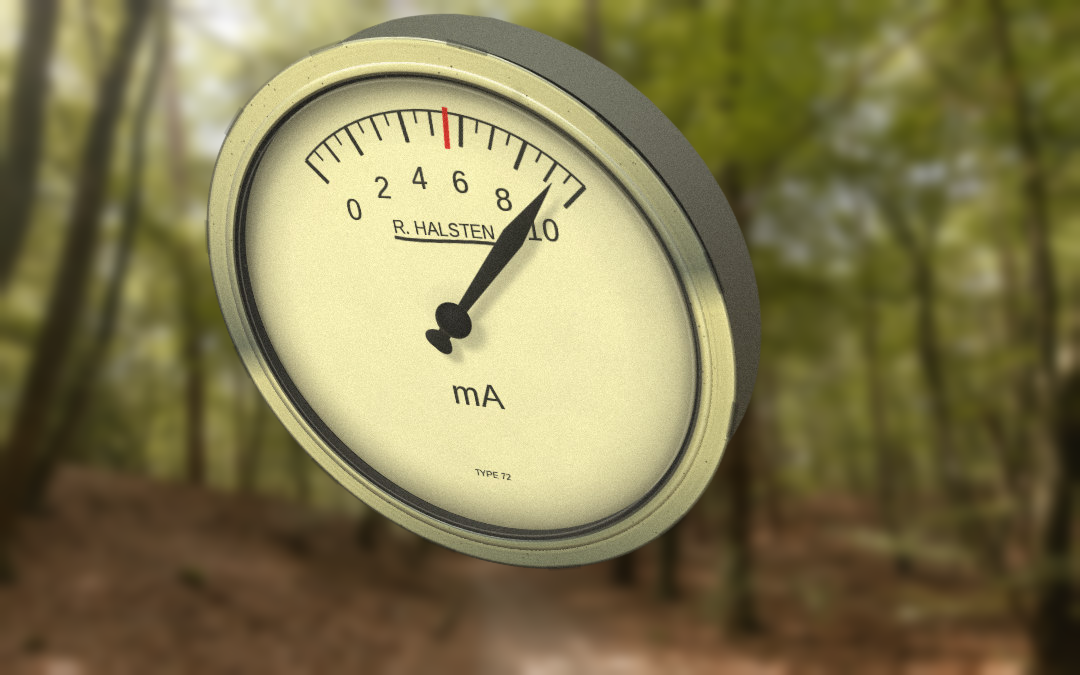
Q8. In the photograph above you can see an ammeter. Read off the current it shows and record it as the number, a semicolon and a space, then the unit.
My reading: 9.25; mA
